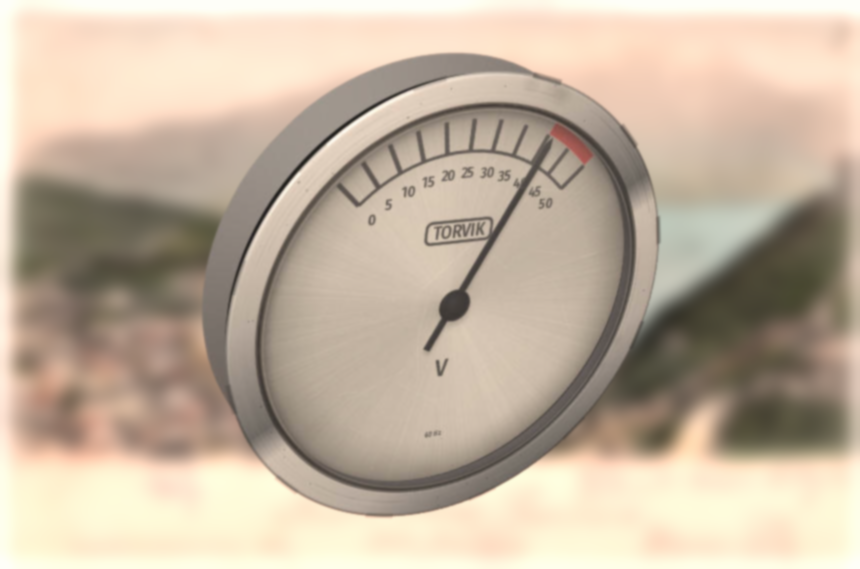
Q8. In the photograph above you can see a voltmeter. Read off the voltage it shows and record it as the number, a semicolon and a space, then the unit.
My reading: 40; V
